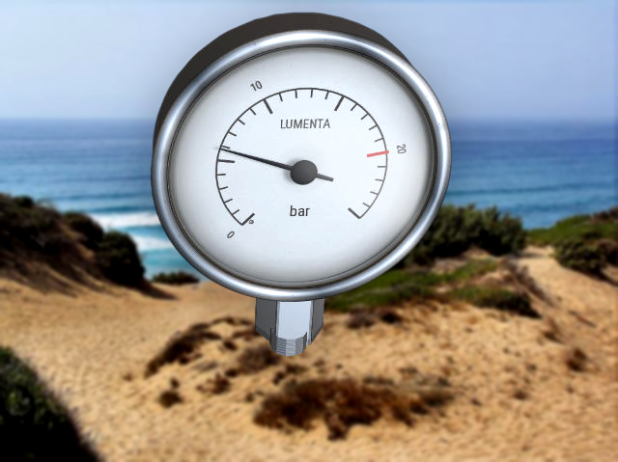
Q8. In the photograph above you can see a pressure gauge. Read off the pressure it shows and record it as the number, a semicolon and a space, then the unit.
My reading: 6; bar
